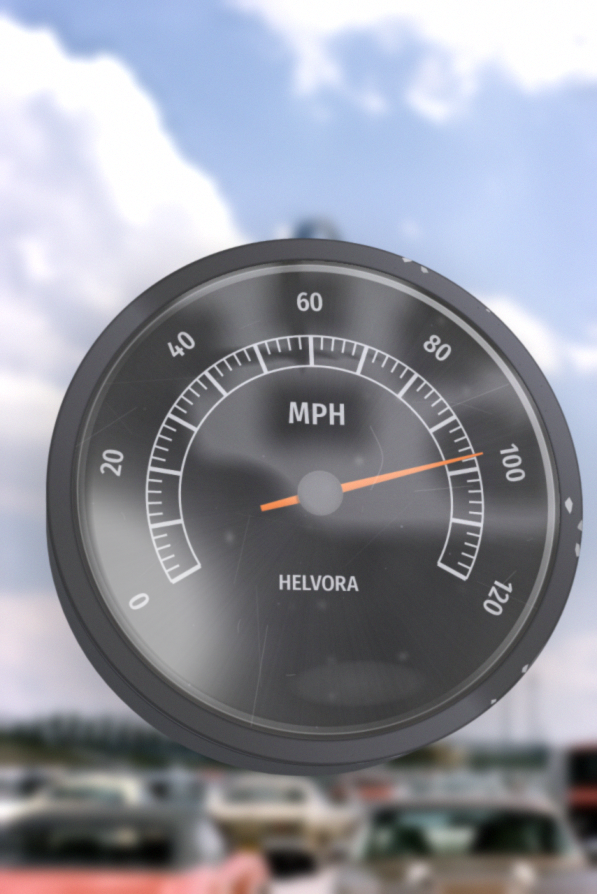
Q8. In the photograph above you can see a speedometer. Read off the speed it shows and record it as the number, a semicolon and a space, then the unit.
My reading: 98; mph
